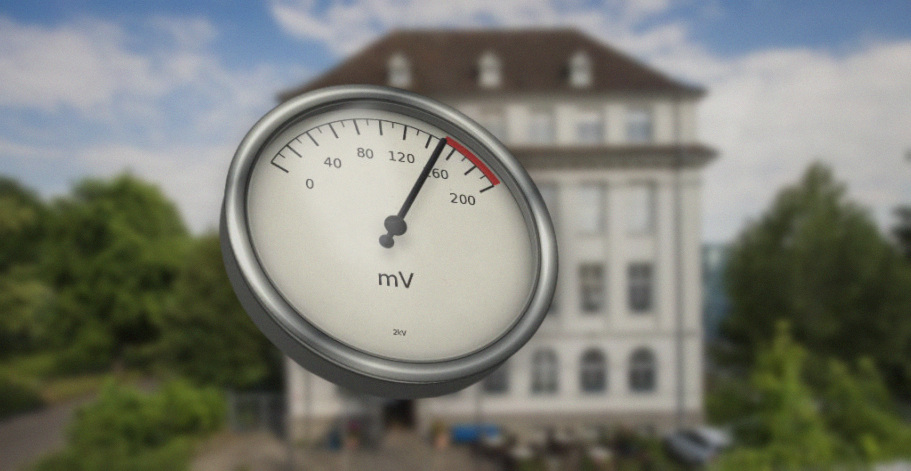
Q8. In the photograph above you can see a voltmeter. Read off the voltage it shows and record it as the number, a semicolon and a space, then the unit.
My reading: 150; mV
